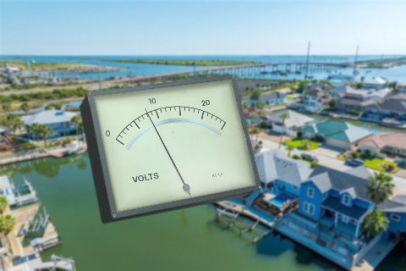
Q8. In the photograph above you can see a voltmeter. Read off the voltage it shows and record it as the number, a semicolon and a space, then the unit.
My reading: 8; V
